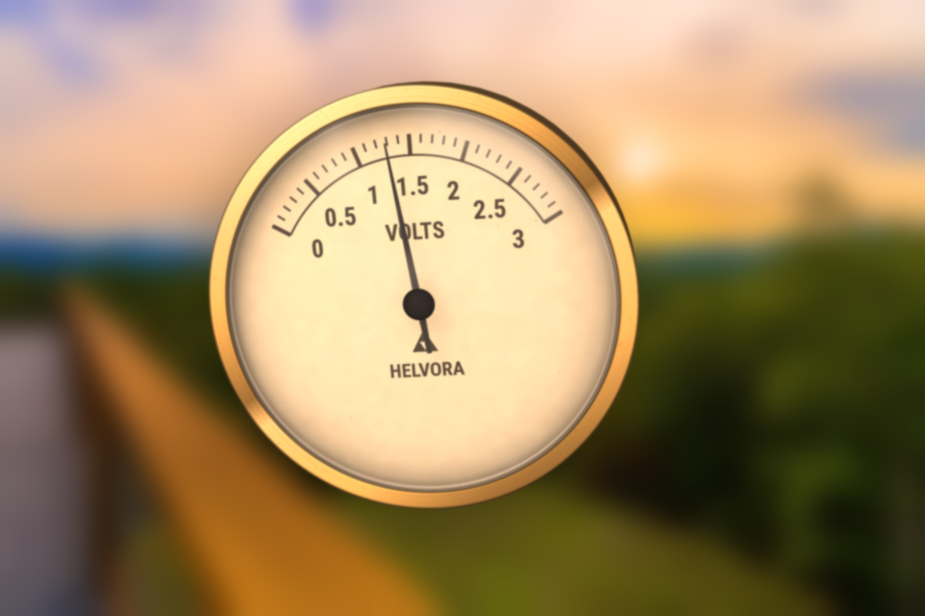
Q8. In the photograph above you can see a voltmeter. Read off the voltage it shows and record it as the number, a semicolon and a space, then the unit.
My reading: 1.3; V
